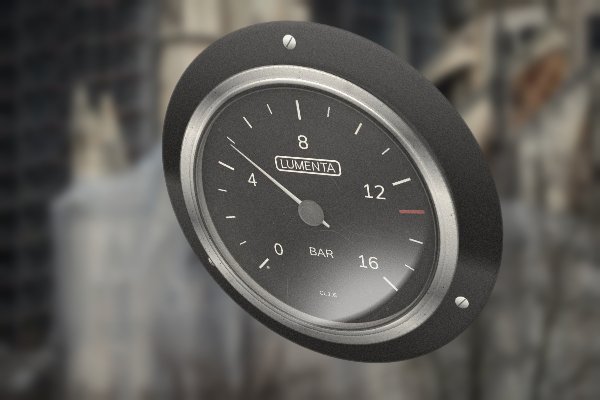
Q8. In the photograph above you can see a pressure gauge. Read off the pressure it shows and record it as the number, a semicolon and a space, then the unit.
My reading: 5; bar
